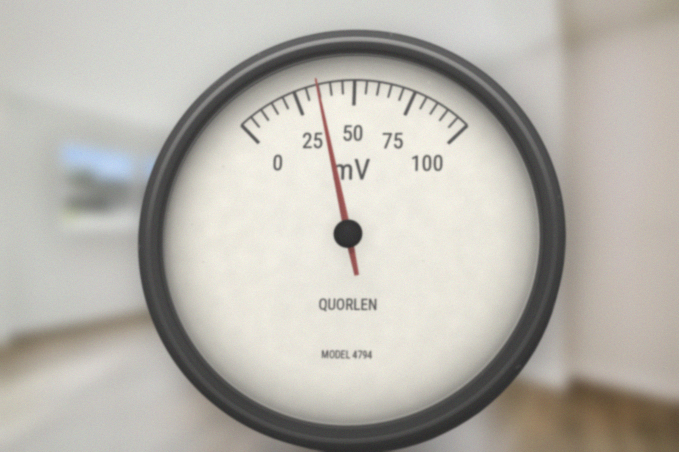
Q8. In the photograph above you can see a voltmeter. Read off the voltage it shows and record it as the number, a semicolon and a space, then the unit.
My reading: 35; mV
